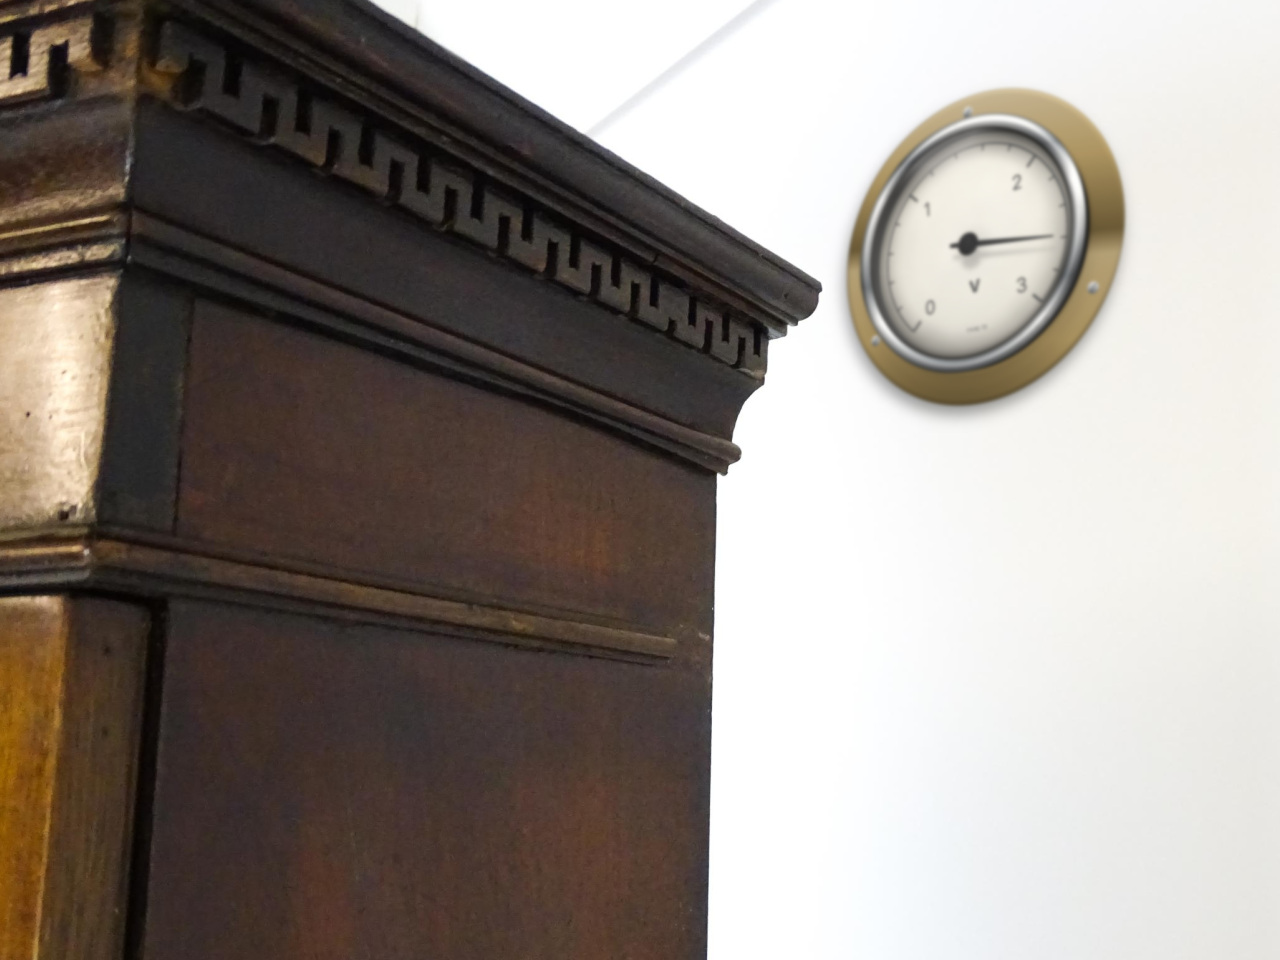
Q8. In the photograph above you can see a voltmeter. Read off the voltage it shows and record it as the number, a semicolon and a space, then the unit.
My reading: 2.6; V
